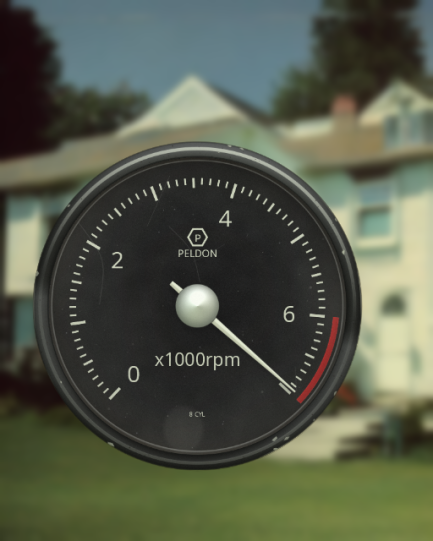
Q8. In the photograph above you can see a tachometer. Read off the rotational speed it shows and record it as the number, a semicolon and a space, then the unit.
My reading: 6950; rpm
